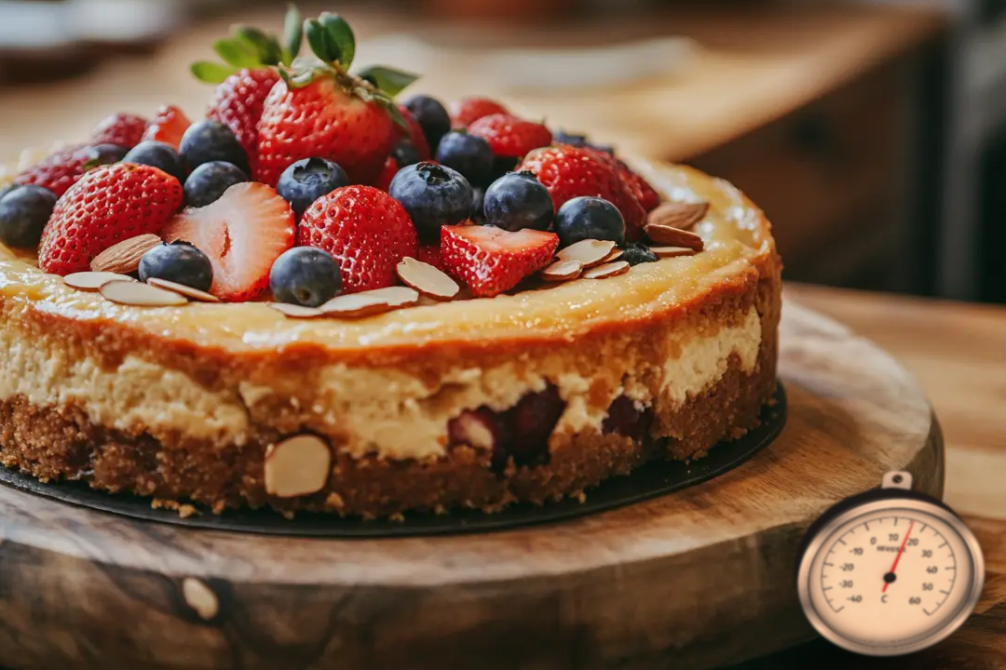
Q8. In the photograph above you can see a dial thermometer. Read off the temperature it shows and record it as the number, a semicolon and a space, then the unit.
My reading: 15; °C
